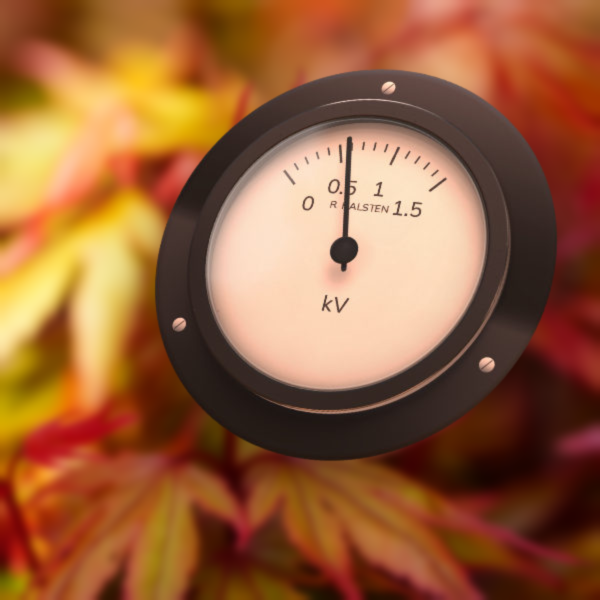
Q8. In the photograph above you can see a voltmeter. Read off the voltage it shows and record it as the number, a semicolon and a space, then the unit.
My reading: 0.6; kV
